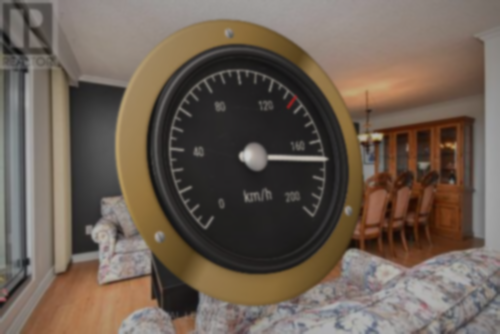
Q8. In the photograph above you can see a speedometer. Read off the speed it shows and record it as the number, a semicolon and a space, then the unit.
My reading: 170; km/h
